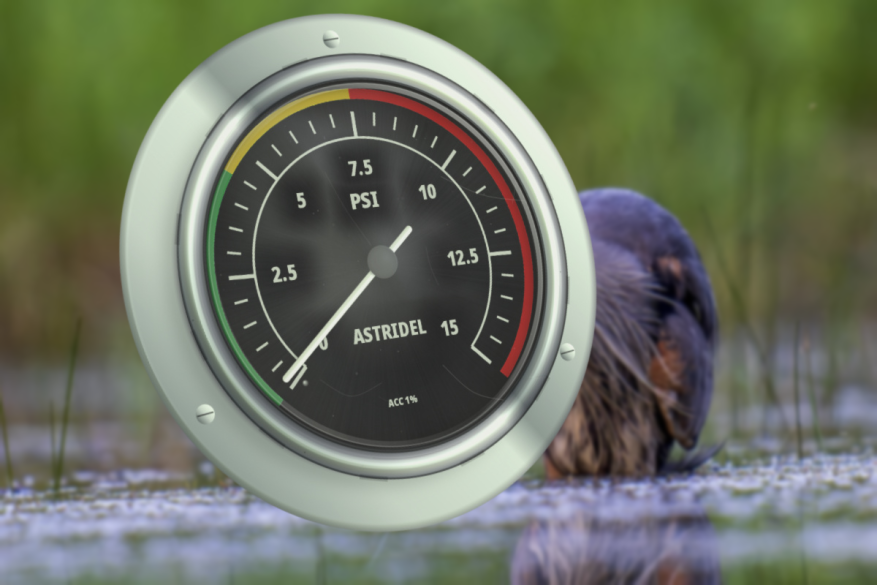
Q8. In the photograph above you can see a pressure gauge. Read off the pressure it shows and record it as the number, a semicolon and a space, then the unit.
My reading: 0.25; psi
